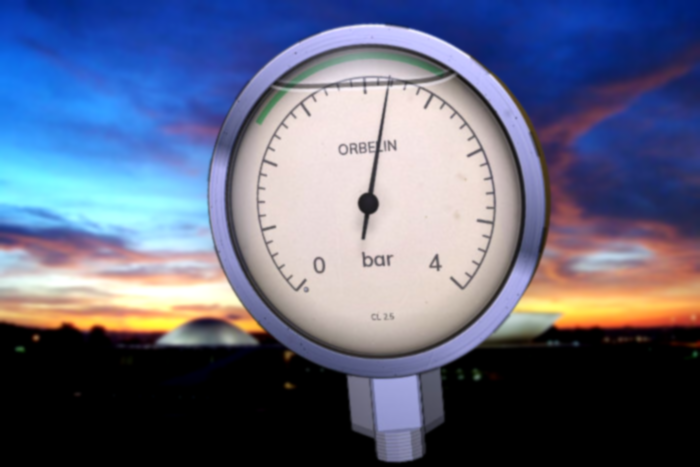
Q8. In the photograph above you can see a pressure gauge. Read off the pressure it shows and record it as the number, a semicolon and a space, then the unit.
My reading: 2.2; bar
